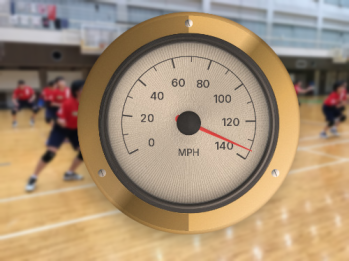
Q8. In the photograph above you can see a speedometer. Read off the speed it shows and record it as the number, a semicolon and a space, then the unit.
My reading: 135; mph
